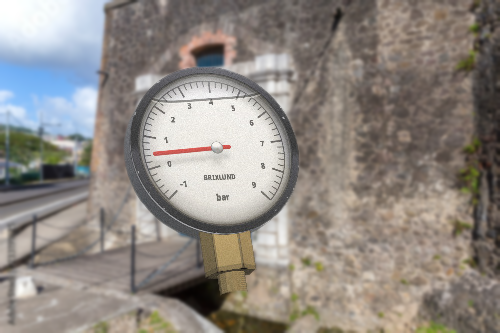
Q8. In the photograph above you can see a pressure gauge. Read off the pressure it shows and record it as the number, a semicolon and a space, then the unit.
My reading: 0.4; bar
